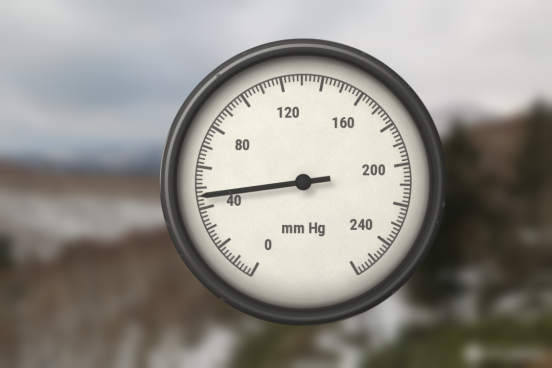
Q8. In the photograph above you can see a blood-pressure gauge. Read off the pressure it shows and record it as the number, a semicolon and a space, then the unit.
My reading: 46; mmHg
